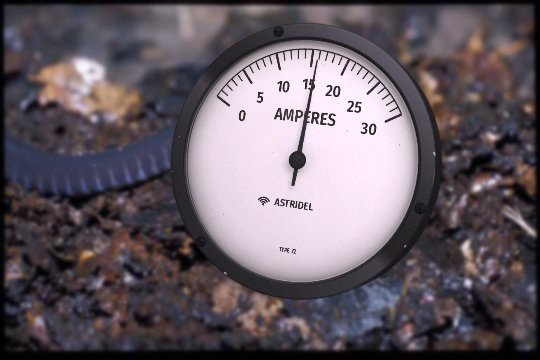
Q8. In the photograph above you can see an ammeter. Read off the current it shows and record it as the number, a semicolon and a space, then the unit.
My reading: 16; A
